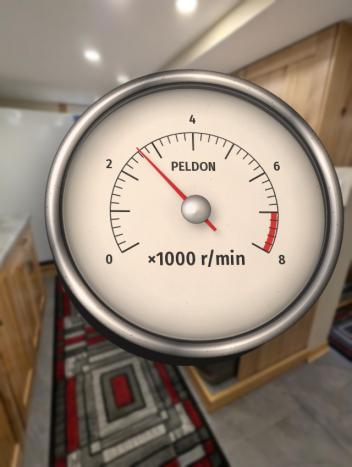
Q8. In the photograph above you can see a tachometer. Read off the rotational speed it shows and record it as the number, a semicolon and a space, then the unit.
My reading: 2600; rpm
